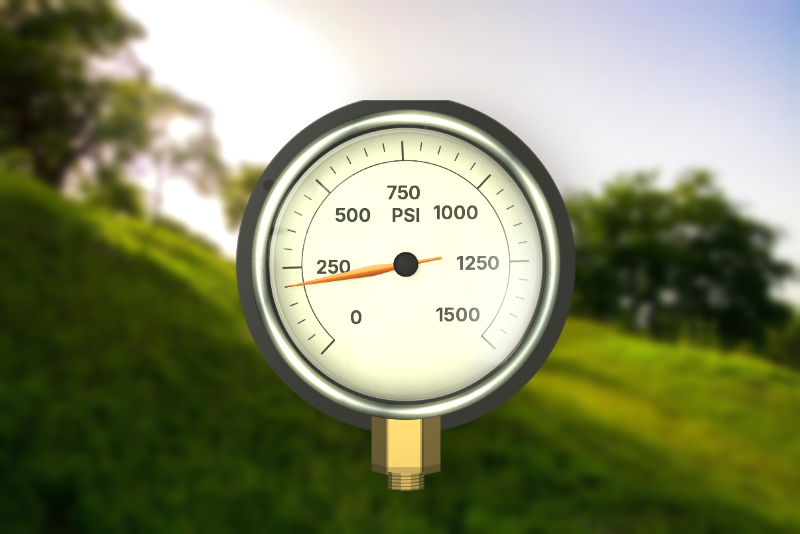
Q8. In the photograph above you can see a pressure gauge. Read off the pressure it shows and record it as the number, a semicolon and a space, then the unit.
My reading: 200; psi
